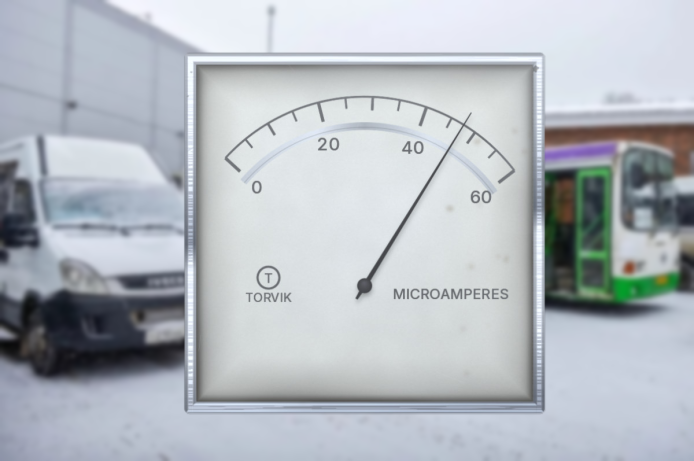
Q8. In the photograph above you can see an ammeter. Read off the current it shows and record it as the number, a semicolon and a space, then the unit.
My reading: 47.5; µA
